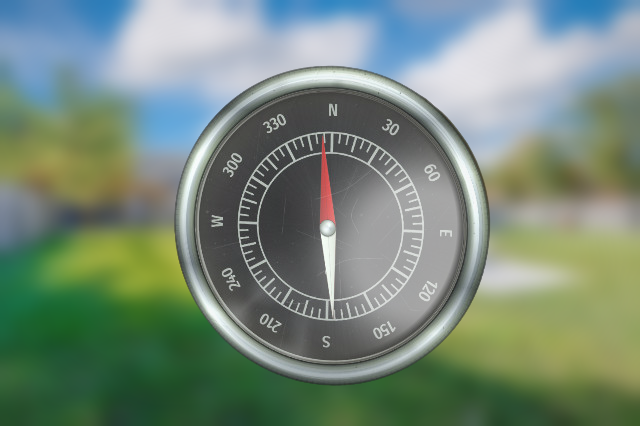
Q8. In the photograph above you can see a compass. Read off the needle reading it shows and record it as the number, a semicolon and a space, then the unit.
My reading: 355; °
